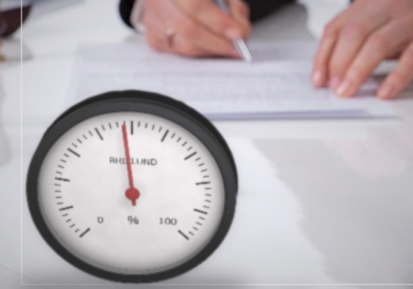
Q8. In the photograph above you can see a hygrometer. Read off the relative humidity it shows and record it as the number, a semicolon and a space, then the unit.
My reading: 48; %
